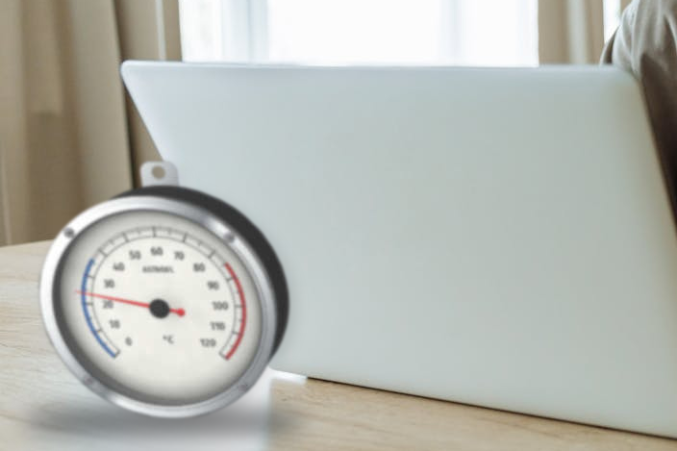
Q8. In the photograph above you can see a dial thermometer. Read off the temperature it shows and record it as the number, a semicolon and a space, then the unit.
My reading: 25; °C
